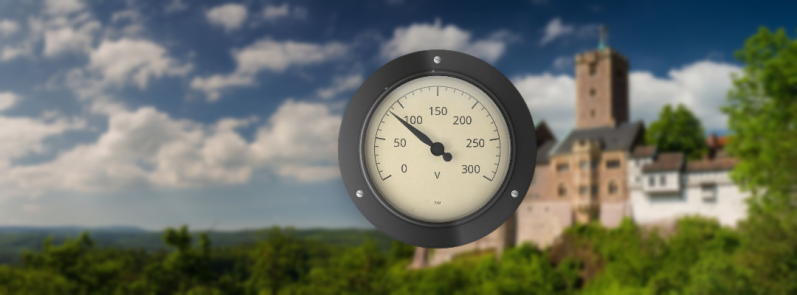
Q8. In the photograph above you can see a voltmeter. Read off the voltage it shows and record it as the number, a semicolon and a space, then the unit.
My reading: 85; V
